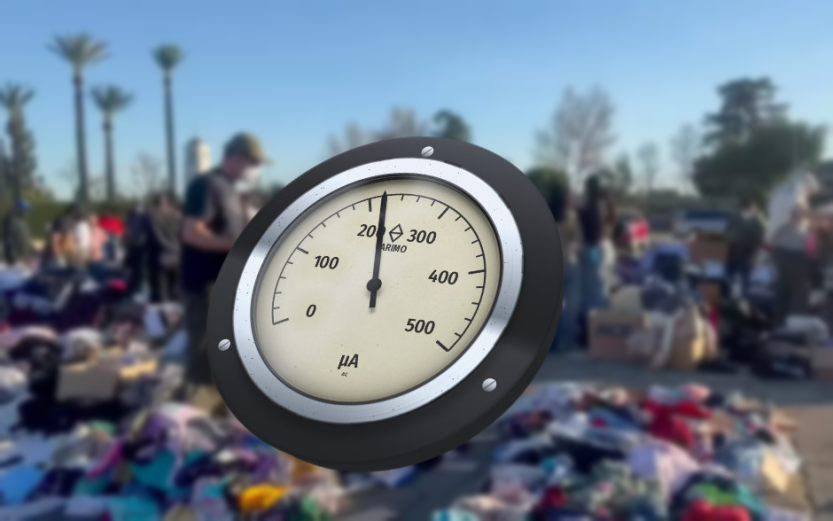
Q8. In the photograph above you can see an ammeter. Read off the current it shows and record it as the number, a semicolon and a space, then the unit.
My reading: 220; µA
